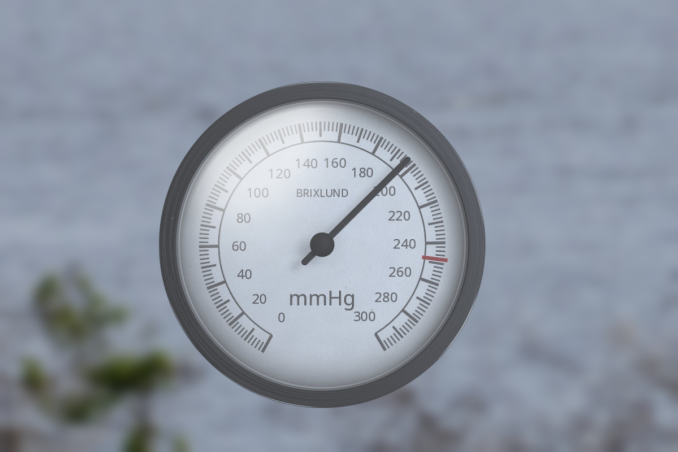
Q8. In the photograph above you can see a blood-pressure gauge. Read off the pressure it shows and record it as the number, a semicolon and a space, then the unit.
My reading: 196; mmHg
